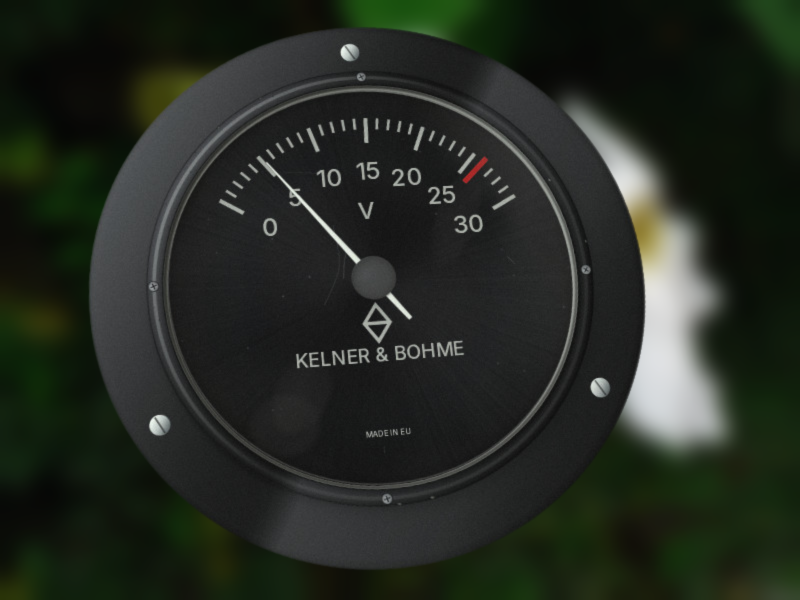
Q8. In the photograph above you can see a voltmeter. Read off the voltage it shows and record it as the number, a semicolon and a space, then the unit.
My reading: 5; V
